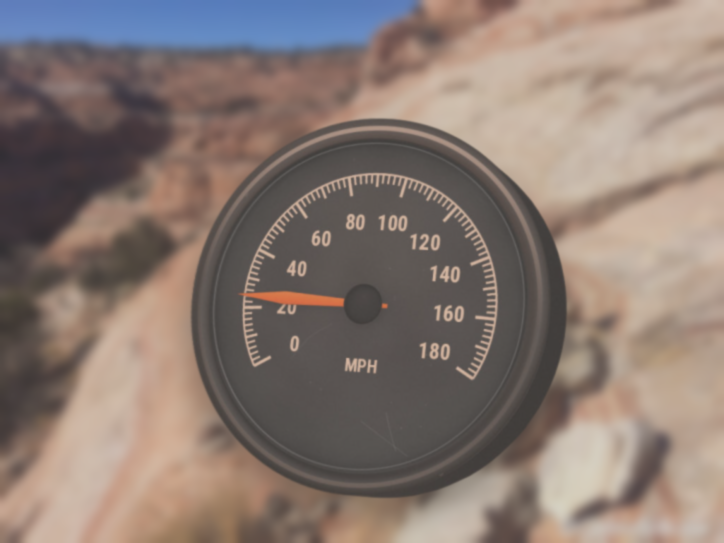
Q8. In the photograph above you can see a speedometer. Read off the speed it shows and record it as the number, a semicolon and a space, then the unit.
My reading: 24; mph
